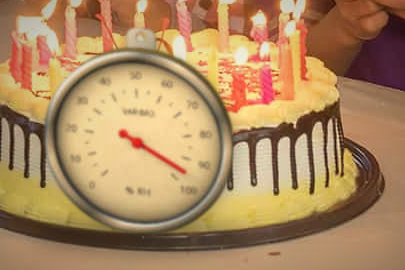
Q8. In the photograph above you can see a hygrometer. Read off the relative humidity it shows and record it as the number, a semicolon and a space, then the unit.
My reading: 95; %
